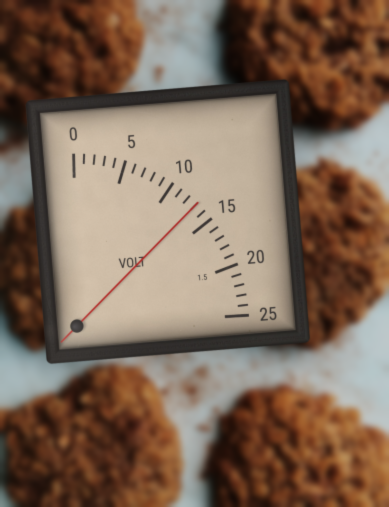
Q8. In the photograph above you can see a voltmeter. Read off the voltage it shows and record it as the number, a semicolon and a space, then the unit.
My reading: 13; V
